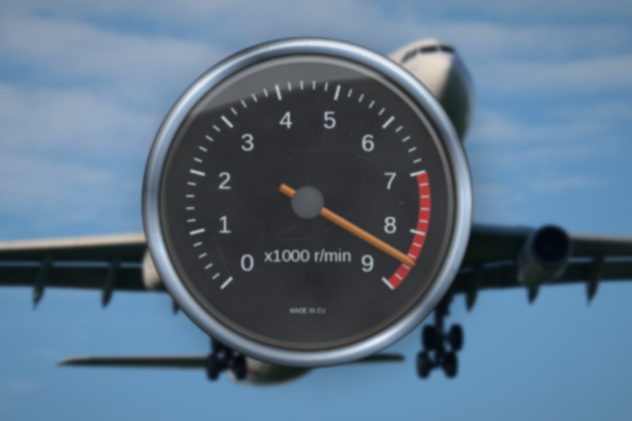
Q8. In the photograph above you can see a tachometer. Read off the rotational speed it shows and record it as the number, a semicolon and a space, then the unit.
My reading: 8500; rpm
